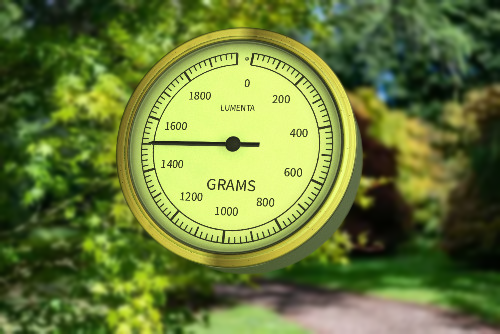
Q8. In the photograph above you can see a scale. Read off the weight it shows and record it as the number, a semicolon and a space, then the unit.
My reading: 1500; g
